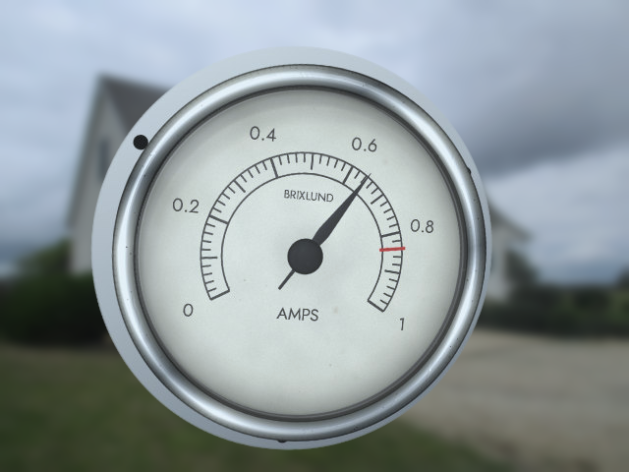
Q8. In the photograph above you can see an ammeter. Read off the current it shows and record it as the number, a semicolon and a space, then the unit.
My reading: 0.64; A
